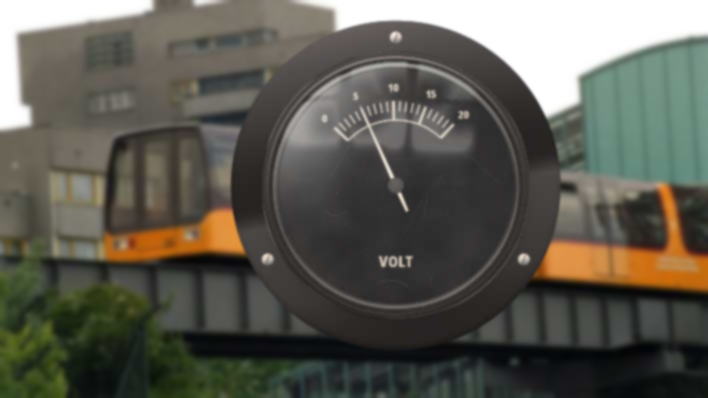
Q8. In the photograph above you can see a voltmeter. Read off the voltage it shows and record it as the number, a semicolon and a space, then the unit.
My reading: 5; V
